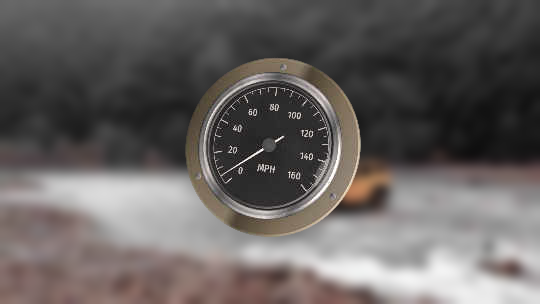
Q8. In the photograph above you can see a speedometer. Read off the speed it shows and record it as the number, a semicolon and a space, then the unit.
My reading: 5; mph
